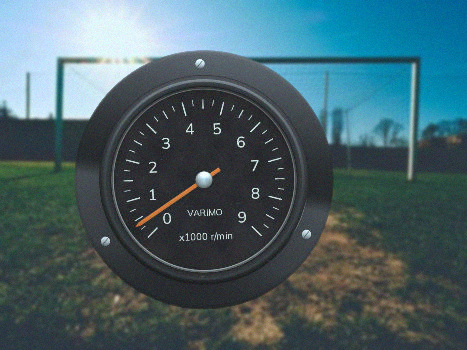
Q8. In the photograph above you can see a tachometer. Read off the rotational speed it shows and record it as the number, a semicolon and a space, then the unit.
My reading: 375; rpm
